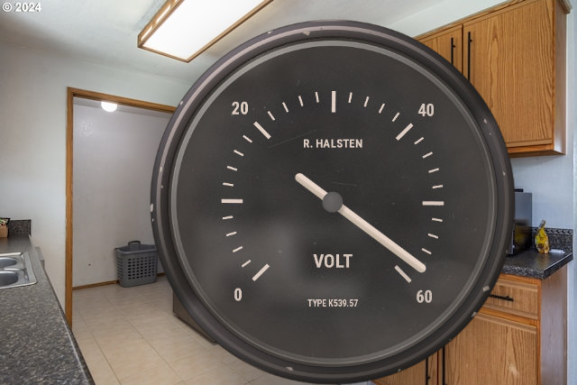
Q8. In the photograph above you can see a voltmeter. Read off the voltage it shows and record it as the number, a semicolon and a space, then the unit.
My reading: 58; V
